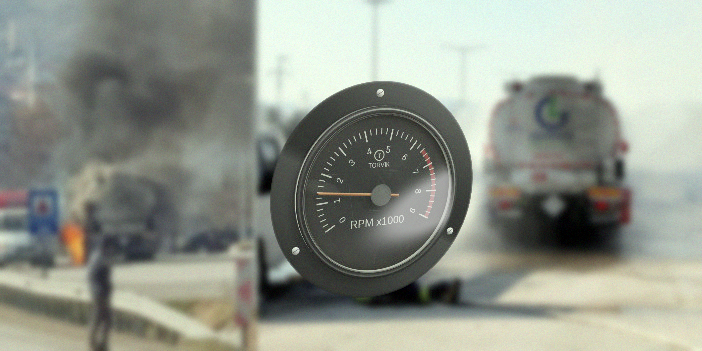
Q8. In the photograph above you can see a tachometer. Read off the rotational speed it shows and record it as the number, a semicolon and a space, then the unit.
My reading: 1400; rpm
